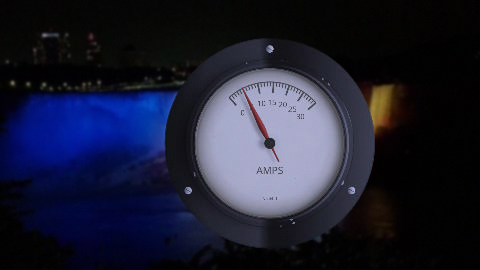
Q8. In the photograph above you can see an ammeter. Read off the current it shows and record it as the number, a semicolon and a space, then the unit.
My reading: 5; A
